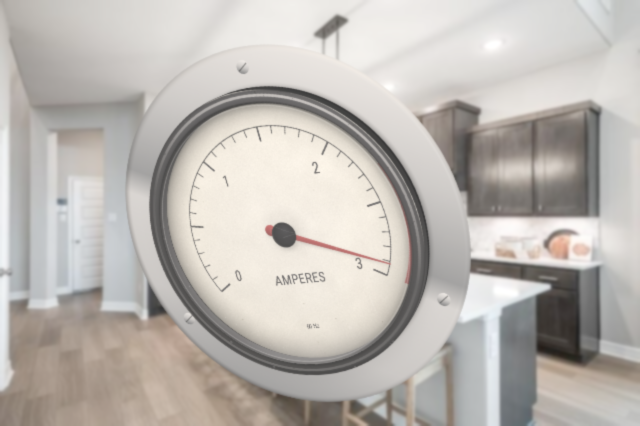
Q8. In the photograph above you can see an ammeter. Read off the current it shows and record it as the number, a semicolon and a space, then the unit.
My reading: 2.9; A
